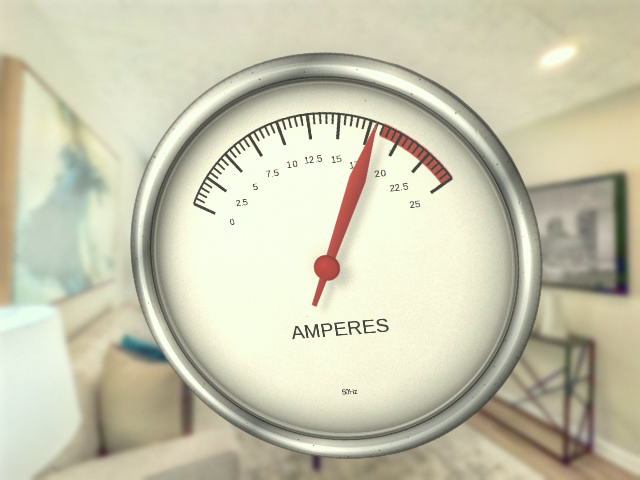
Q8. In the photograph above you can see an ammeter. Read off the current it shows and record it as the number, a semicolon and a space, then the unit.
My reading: 18; A
